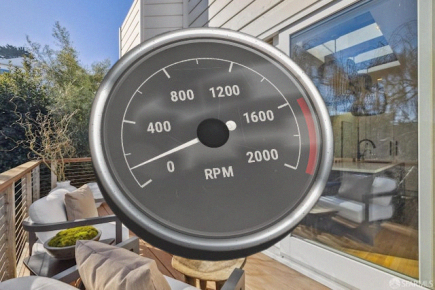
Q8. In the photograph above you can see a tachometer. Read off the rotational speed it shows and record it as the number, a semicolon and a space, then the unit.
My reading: 100; rpm
